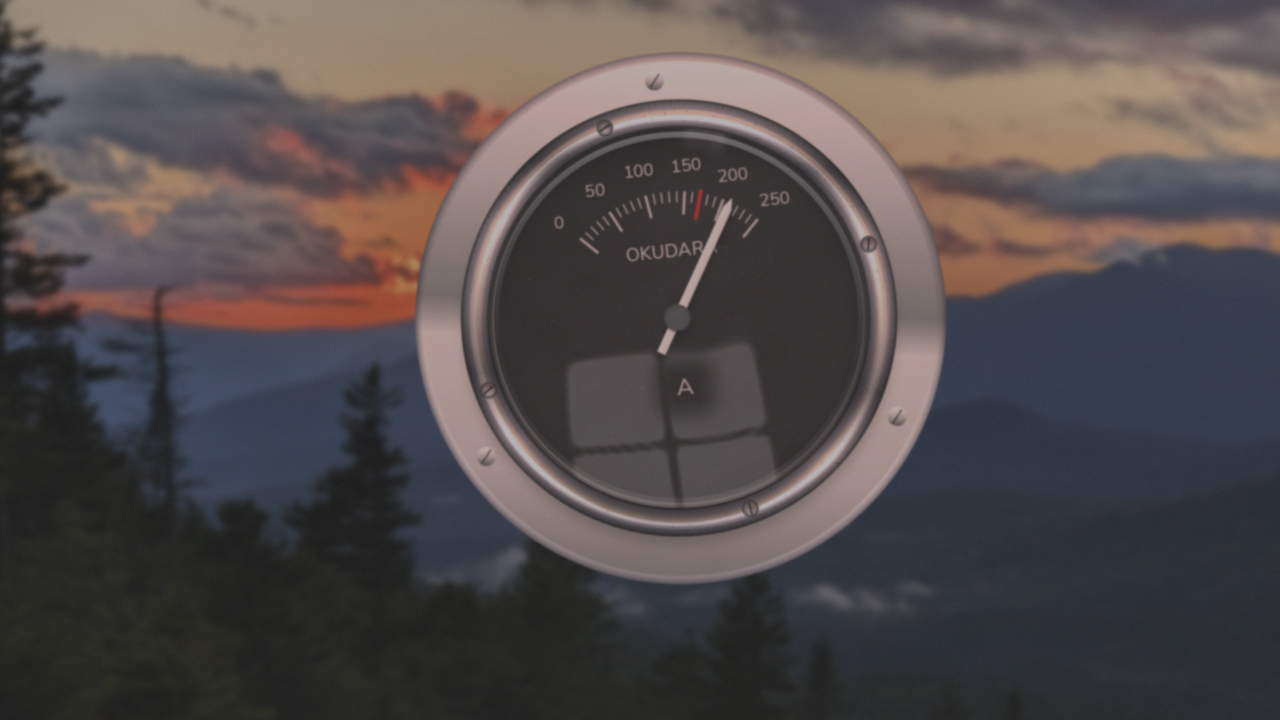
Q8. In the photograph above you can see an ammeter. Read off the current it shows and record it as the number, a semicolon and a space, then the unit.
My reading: 210; A
